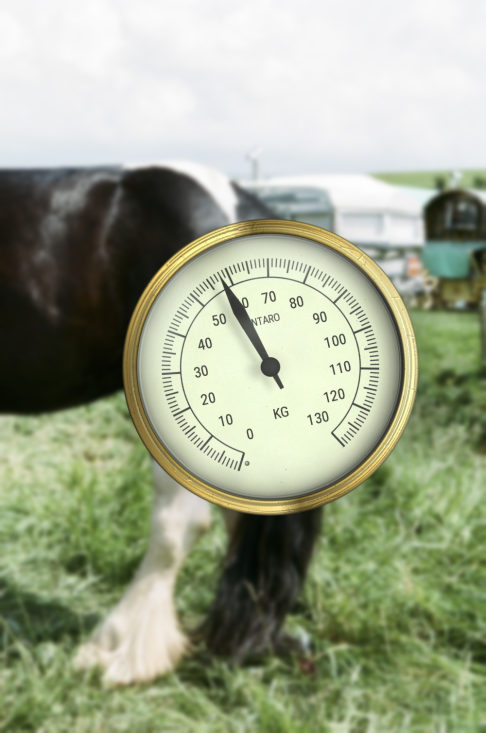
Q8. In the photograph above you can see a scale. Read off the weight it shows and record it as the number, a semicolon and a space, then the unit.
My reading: 58; kg
